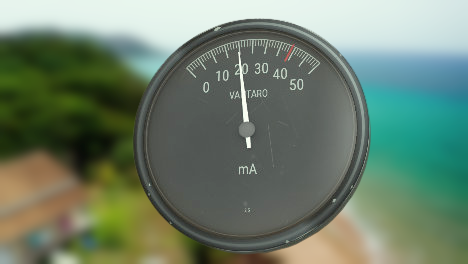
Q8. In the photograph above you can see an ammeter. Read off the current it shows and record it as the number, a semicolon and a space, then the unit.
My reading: 20; mA
